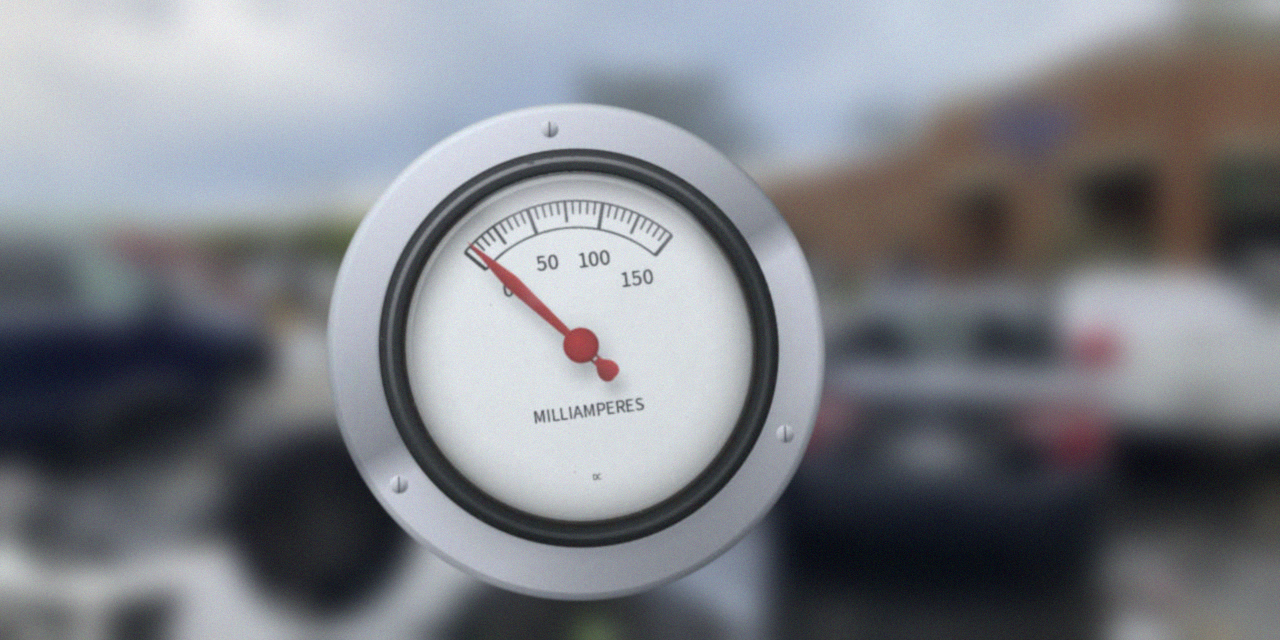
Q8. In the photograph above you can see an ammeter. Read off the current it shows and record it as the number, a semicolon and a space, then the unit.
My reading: 5; mA
